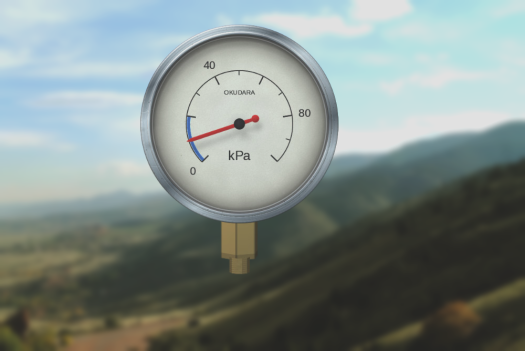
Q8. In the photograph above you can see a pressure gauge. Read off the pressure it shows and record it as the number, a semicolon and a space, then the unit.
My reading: 10; kPa
